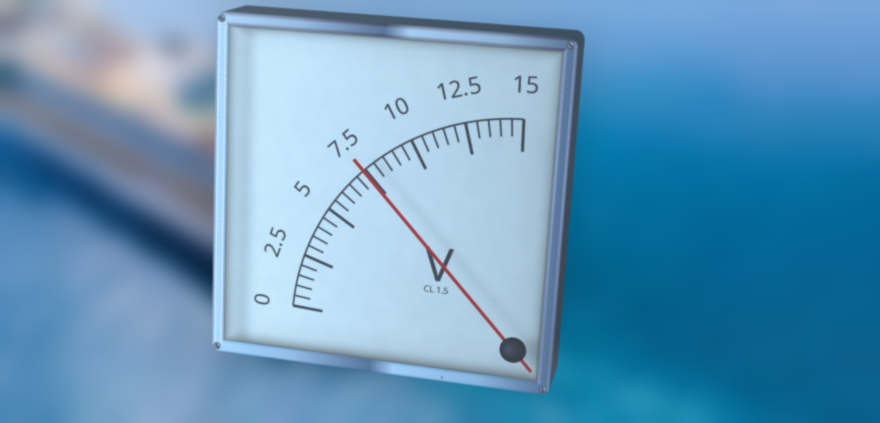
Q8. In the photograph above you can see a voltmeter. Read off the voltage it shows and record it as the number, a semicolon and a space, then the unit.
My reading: 7.5; V
